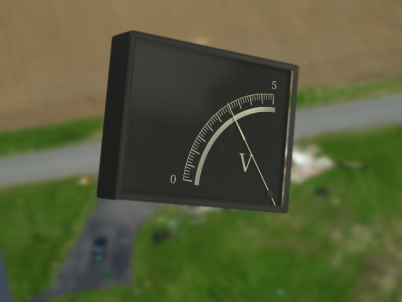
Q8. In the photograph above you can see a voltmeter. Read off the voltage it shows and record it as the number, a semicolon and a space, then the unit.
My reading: 3; V
